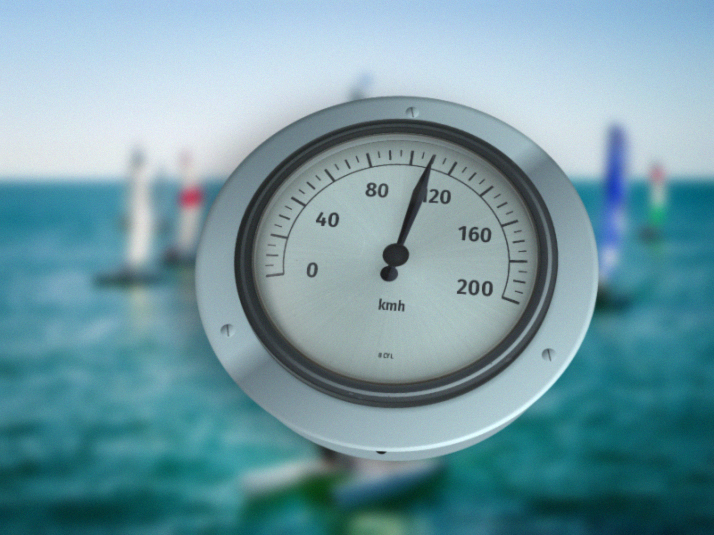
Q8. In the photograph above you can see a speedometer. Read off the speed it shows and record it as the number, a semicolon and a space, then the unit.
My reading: 110; km/h
